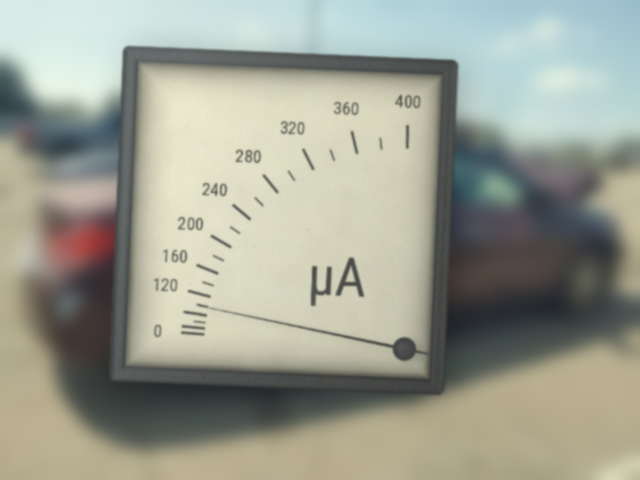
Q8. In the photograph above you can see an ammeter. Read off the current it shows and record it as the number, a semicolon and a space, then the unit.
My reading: 100; µA
